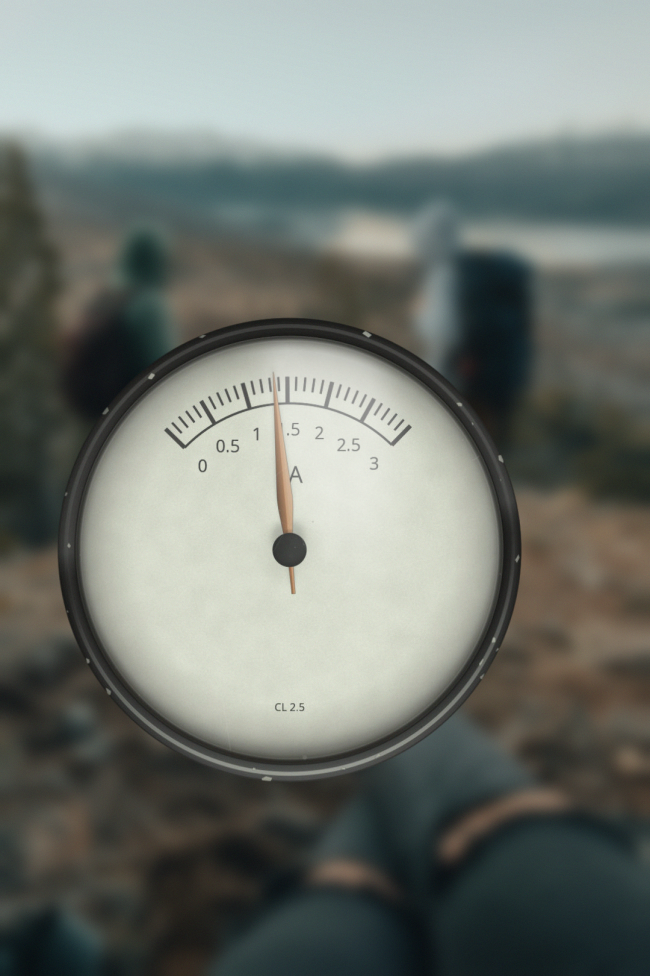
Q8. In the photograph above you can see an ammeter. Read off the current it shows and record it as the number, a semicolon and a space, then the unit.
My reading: 1.35; kA
